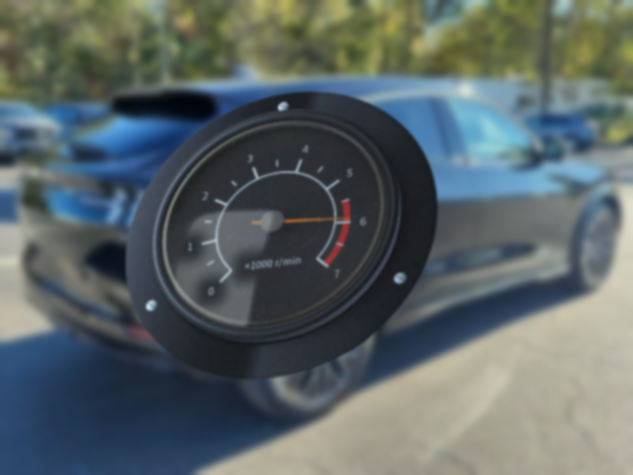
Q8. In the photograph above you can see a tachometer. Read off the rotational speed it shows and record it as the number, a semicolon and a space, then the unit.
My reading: 6000; rpm
